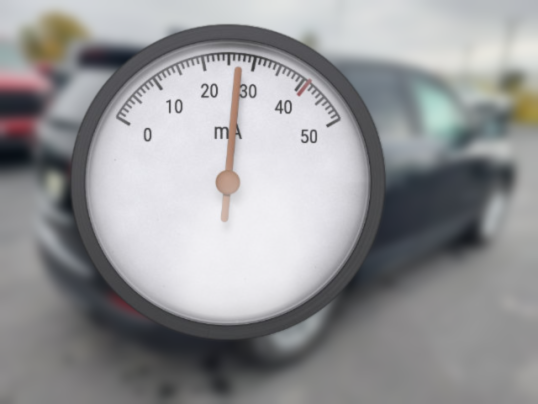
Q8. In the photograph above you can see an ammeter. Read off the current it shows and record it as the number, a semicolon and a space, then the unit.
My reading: 27; mA
